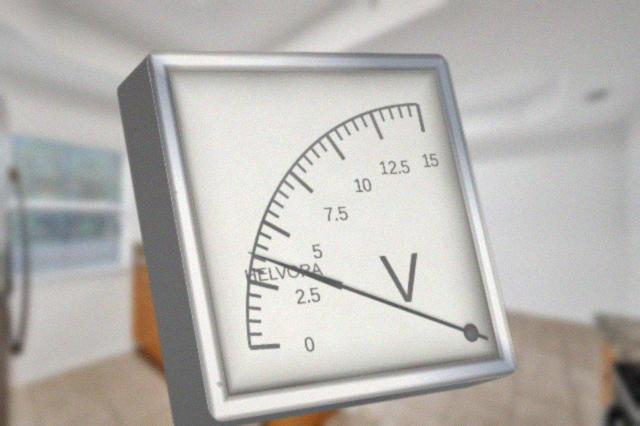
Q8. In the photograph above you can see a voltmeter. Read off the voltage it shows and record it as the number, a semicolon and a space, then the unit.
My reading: 3.5; V
